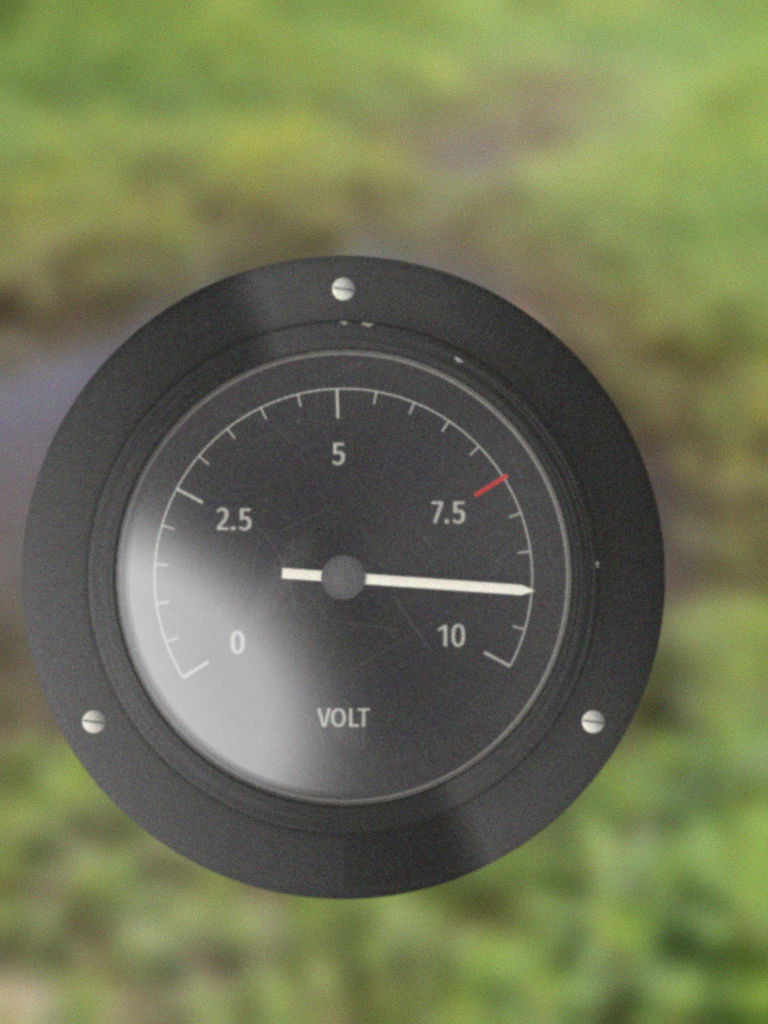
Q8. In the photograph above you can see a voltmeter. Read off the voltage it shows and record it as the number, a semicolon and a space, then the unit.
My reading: 9; V
